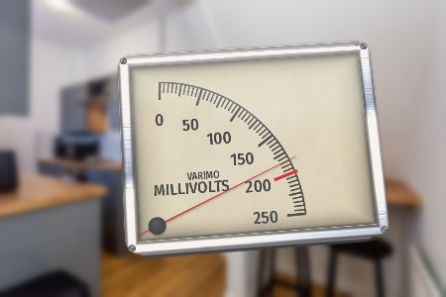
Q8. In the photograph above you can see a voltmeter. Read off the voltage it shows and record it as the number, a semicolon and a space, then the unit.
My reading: 185; mV
